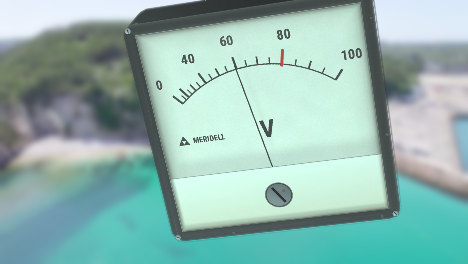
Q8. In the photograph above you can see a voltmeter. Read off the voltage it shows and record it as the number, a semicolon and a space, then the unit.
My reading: 60; V
